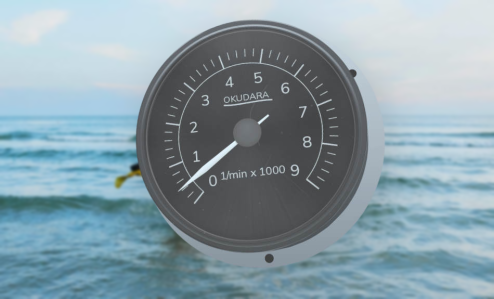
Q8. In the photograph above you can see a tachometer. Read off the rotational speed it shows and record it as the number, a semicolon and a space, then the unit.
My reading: 400; rpm
